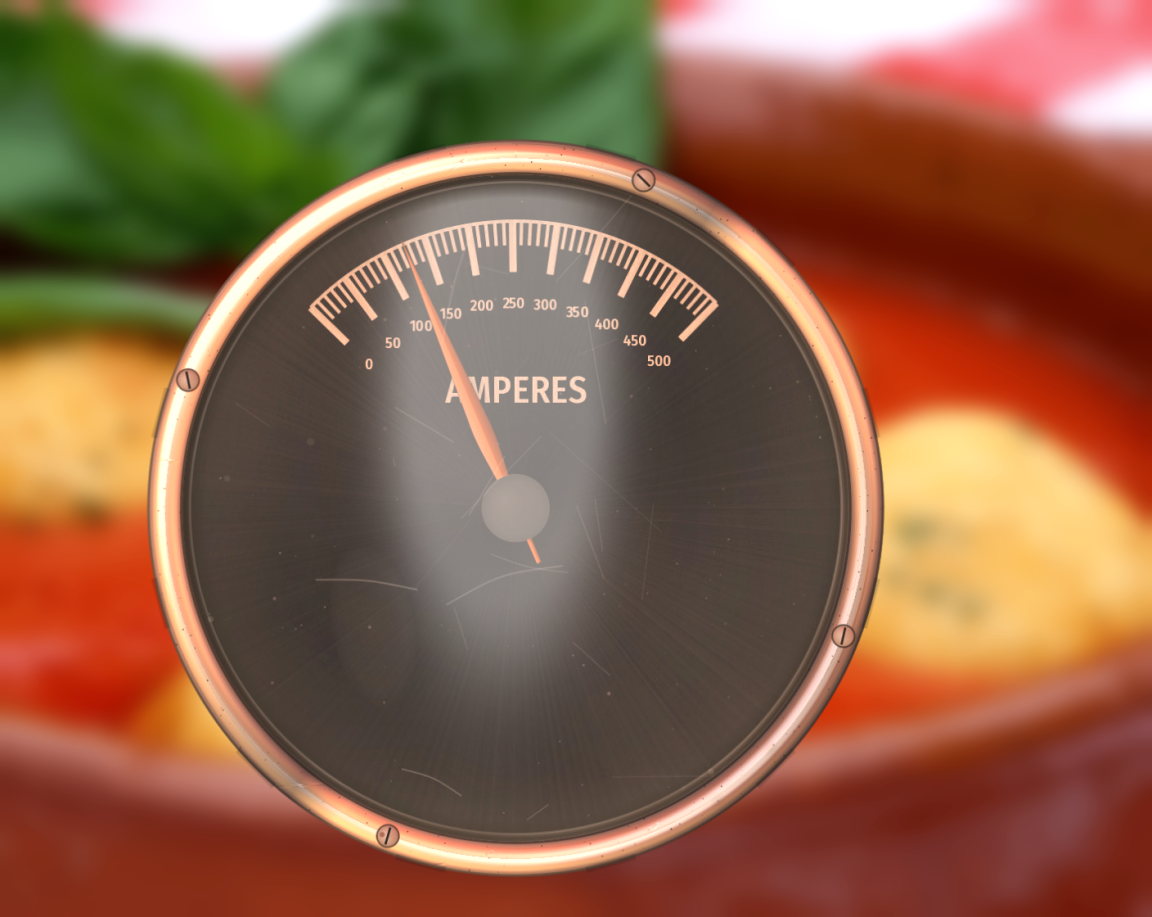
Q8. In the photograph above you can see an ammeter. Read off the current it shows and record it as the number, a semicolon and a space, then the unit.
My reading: 125; A
